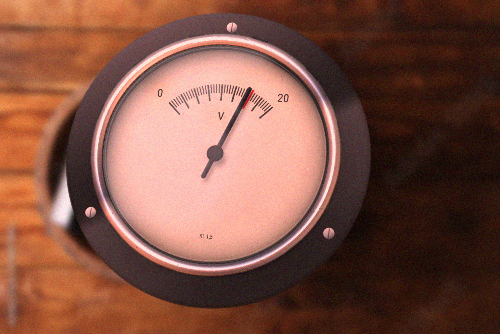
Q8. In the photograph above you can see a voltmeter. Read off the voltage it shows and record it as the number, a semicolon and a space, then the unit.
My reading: 15; V
